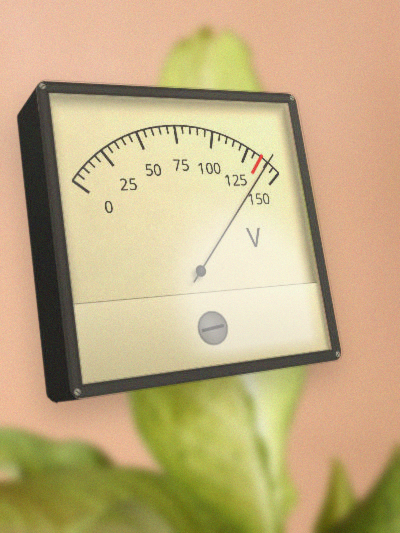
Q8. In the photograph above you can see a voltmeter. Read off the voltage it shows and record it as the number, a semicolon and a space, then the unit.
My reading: 140; V
